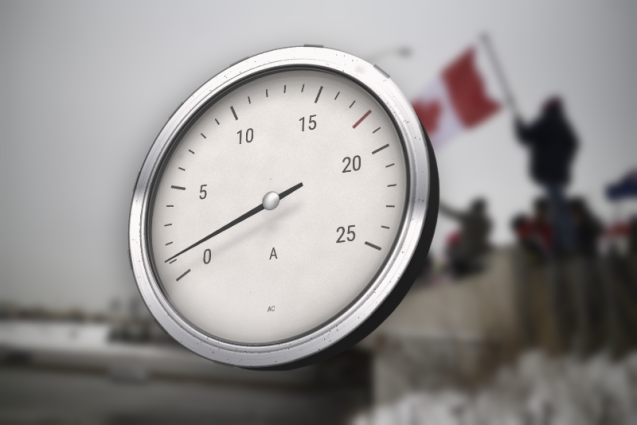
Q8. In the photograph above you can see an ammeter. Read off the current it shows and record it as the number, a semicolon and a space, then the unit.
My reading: 1; A
